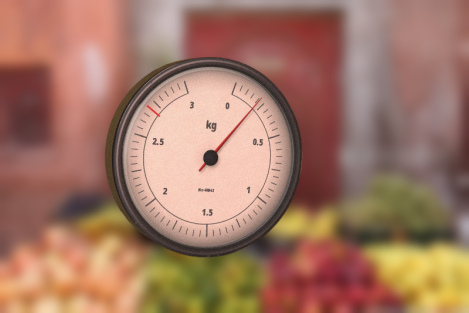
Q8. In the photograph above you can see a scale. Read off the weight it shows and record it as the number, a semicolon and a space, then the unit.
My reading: 0.2; kg
